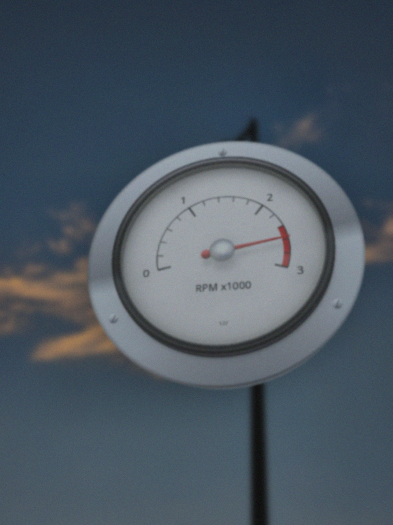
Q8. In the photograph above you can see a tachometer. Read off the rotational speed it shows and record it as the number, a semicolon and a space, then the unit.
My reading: 2600; rpm
